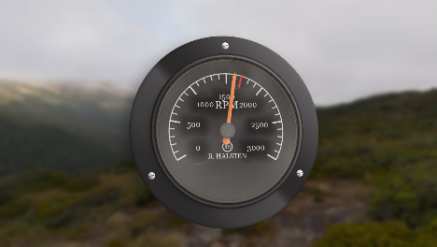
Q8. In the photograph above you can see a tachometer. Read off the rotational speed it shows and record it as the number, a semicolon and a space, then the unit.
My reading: 1600; rpm
